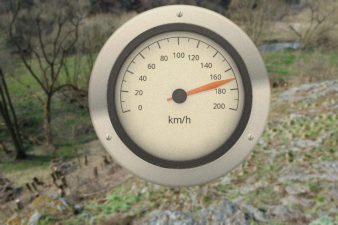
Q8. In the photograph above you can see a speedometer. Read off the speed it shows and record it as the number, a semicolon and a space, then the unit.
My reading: 170; km/h
